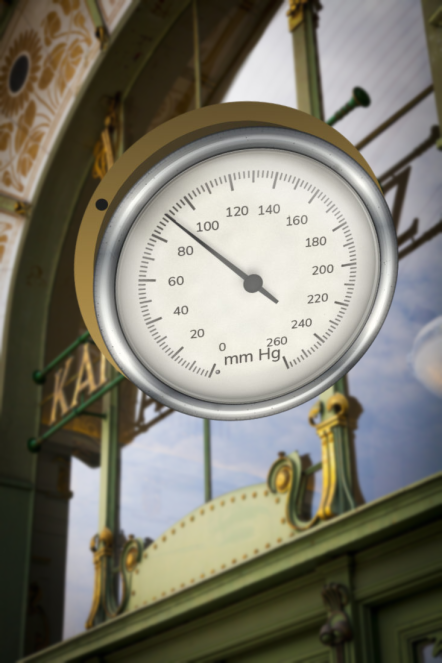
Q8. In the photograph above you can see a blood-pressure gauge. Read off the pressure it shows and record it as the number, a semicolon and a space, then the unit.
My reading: 90; mmHg
